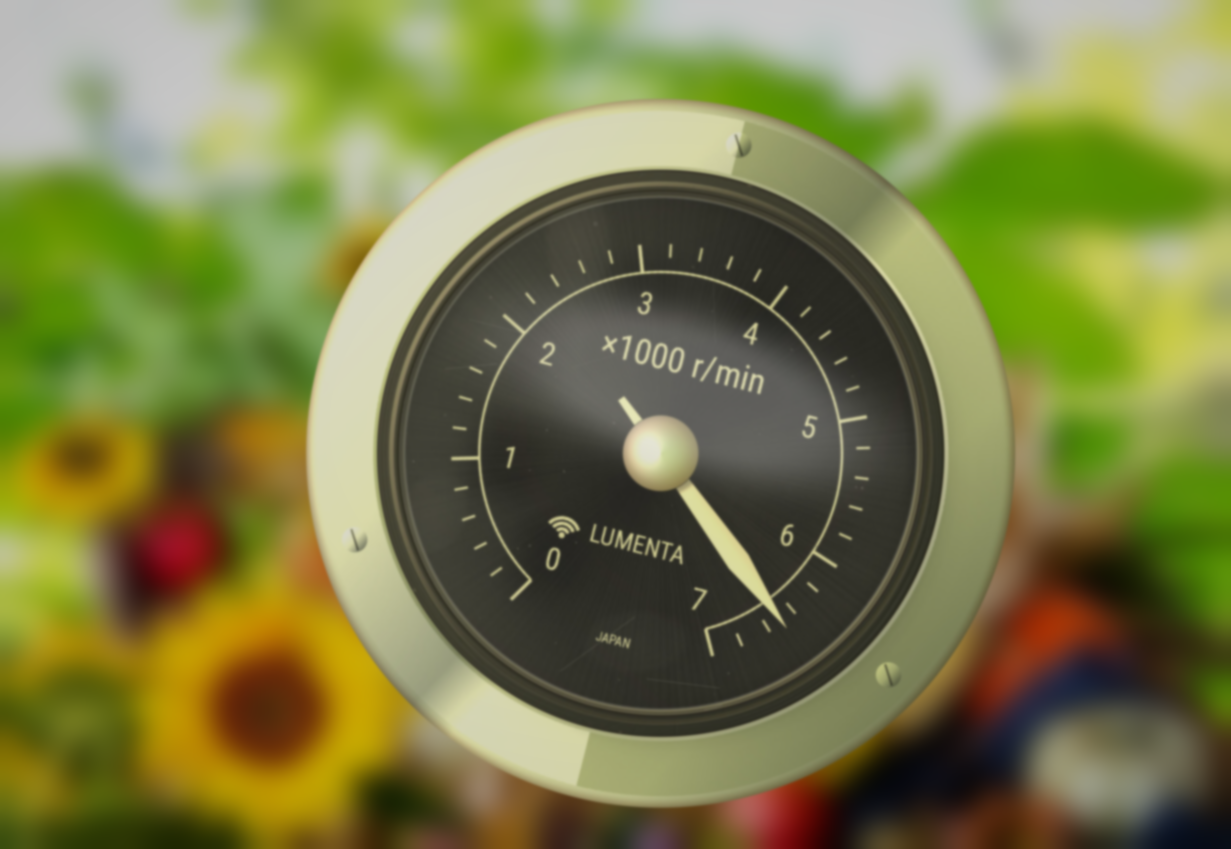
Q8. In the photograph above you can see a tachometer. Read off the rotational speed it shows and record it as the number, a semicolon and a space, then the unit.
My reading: 6500; rpm
